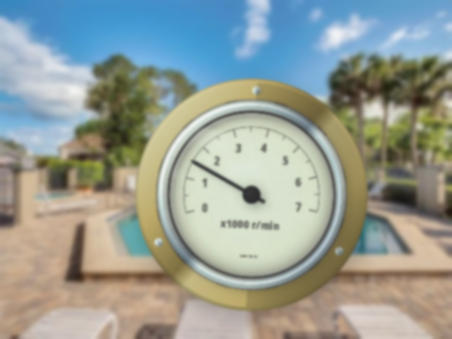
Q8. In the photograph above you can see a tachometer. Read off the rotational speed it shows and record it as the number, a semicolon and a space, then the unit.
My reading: 1500; rpm
